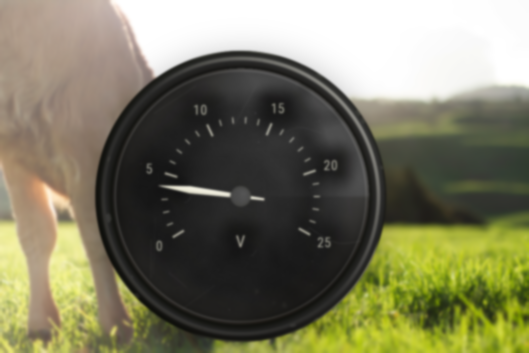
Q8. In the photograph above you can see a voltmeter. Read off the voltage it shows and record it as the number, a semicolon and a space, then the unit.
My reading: 4; V
